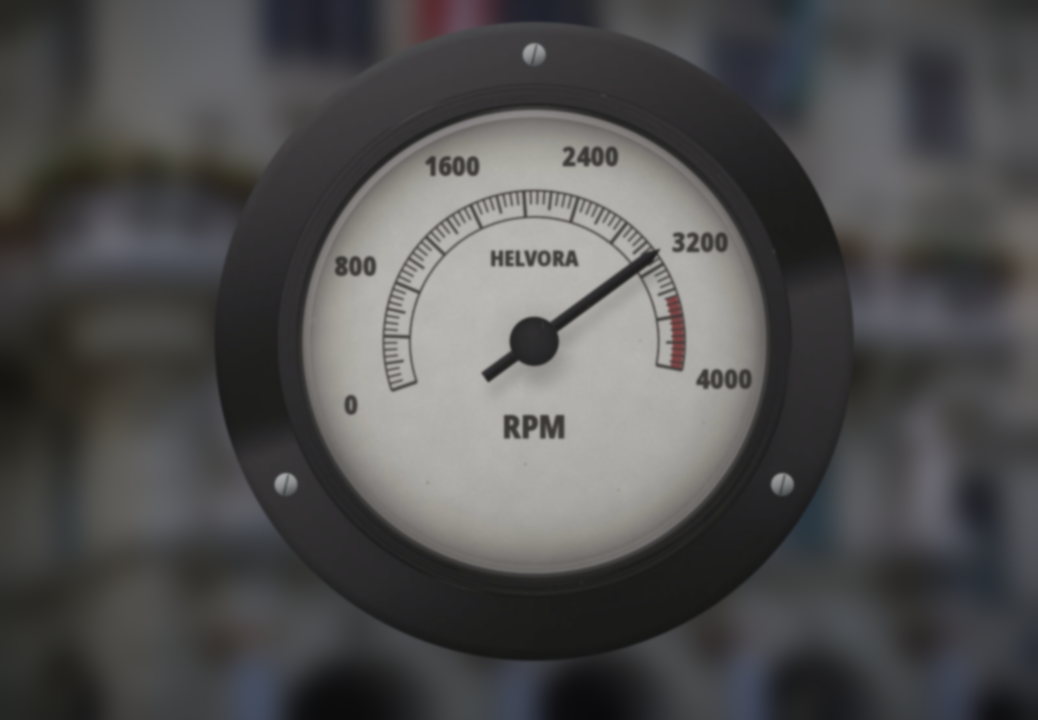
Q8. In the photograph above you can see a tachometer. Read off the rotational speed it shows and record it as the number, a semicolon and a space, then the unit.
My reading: 3100; rpm
